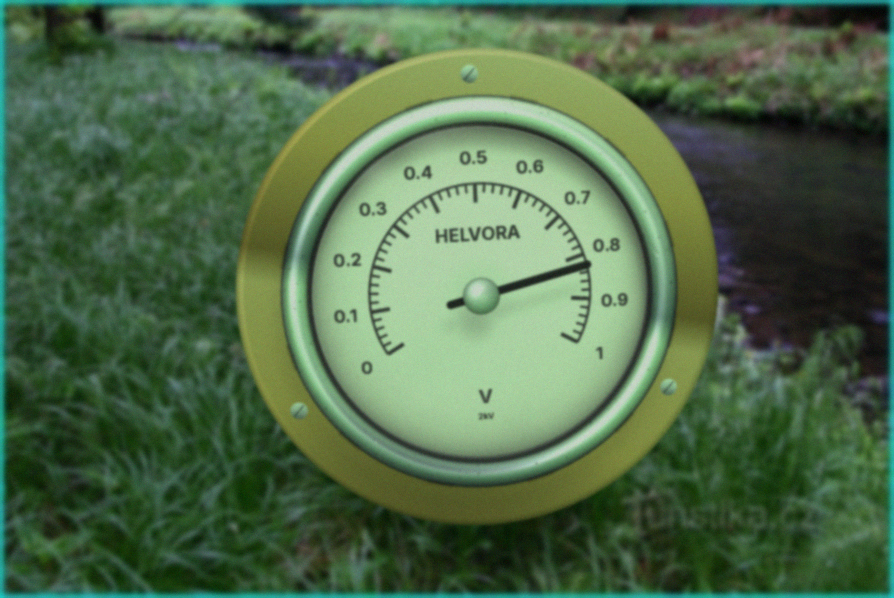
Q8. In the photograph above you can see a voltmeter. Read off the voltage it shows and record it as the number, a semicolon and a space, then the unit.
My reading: 0.82; V
